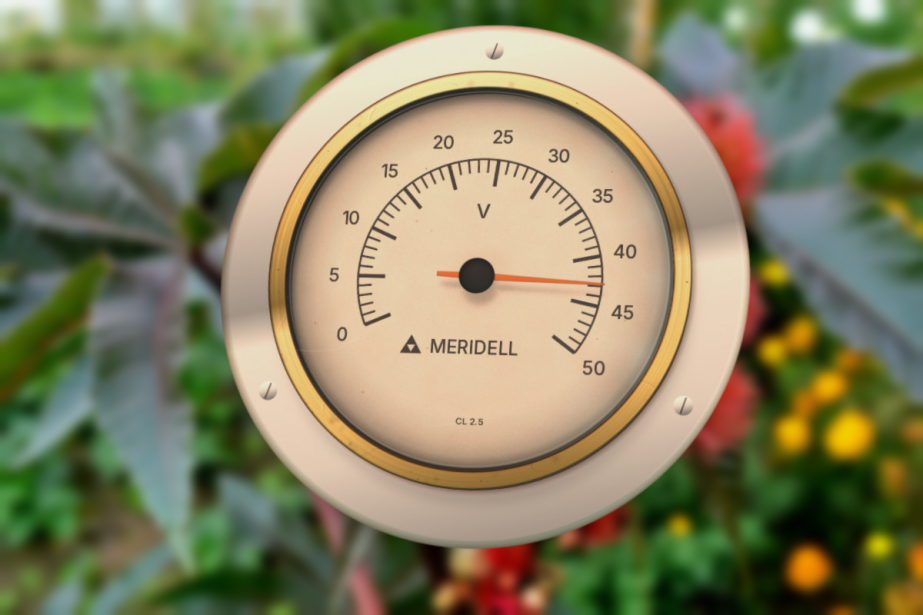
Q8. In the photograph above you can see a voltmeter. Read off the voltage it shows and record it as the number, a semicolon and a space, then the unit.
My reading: 43; V
